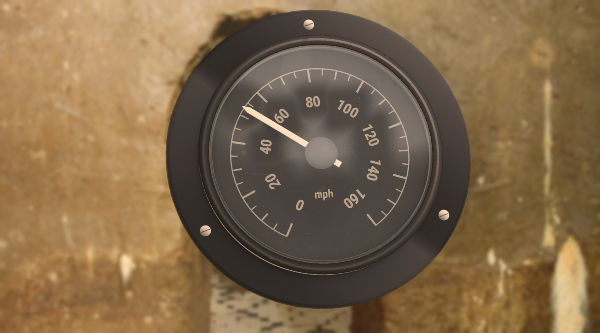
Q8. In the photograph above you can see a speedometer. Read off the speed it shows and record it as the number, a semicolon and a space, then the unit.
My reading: 52.5; mph
